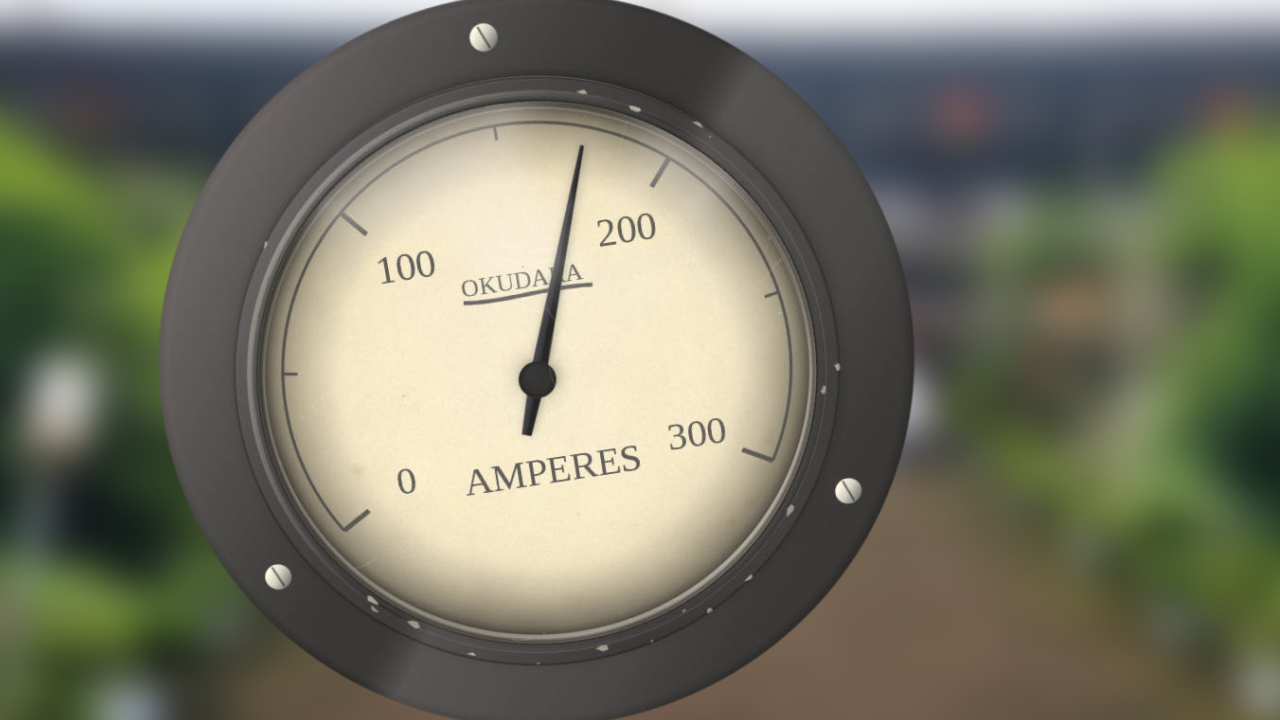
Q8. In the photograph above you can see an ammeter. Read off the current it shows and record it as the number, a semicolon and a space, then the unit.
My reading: 175; A
